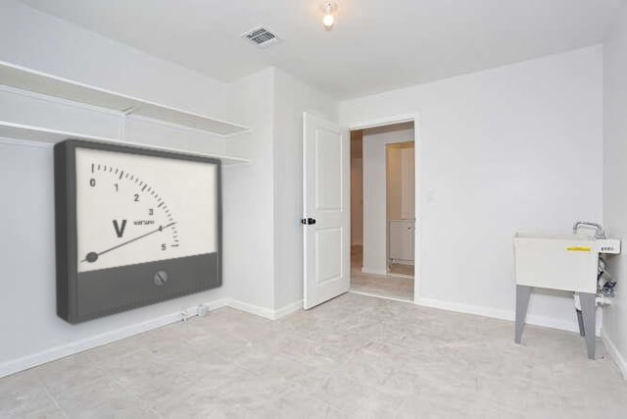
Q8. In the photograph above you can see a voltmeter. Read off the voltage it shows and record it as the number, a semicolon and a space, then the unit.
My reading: 4; V
